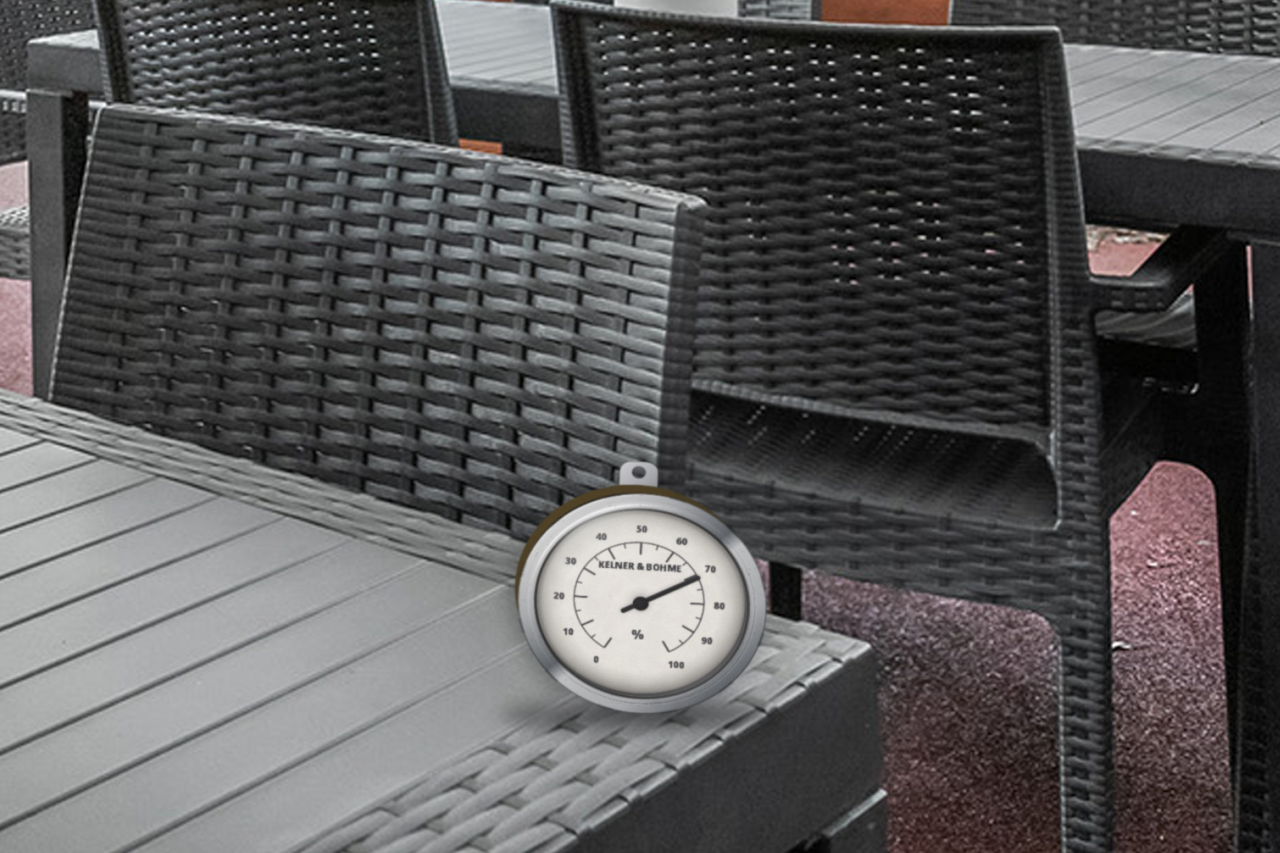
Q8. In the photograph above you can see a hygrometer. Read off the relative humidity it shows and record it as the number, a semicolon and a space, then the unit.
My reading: 70; %
